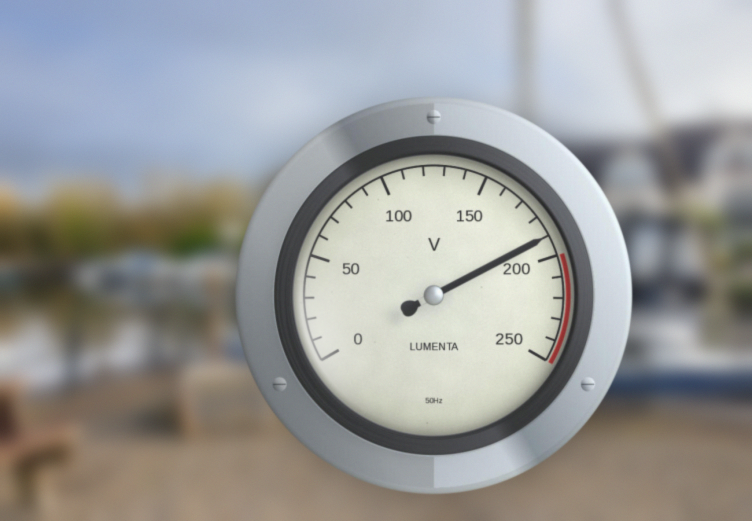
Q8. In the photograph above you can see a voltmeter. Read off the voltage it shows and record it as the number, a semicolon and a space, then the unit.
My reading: 190; V
